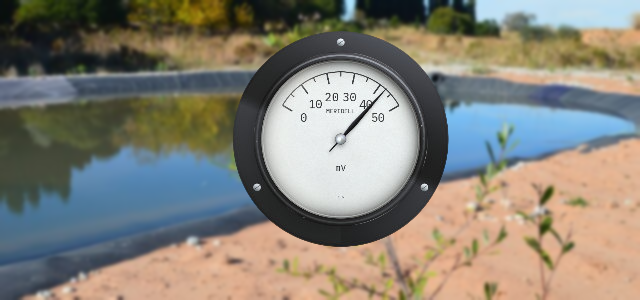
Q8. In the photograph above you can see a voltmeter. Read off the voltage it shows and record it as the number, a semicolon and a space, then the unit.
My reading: 42.5; mV
